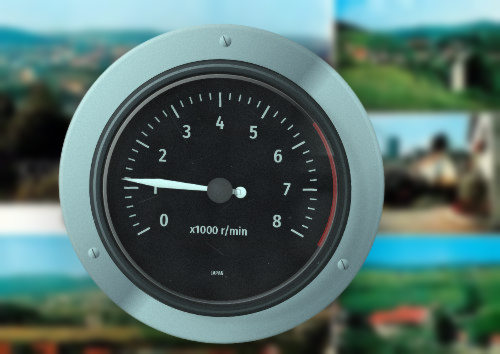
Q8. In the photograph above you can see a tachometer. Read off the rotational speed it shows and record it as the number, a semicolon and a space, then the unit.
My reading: 1200; rpm
